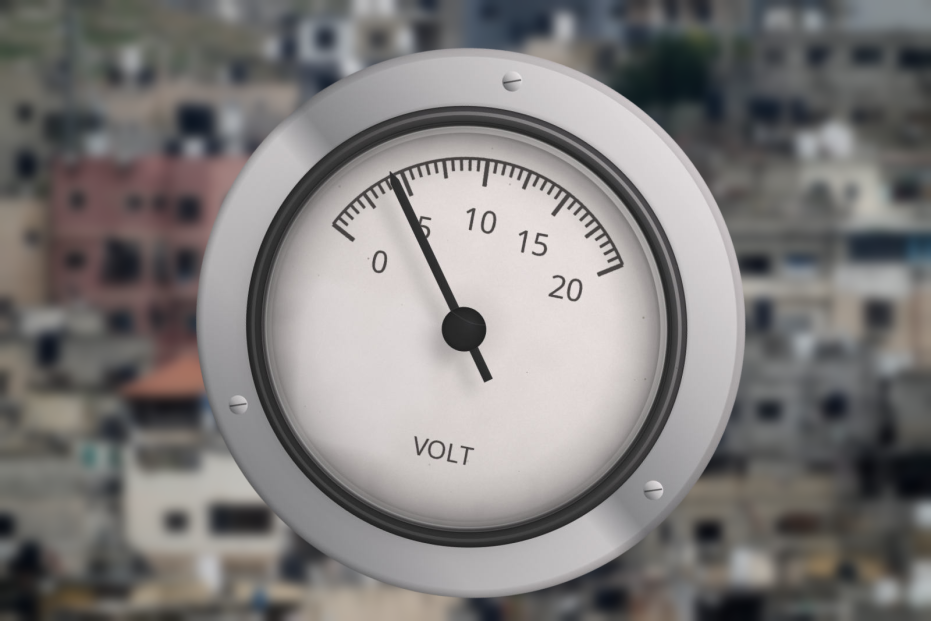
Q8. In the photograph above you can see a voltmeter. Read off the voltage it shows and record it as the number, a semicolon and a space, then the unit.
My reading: 4.5; V
